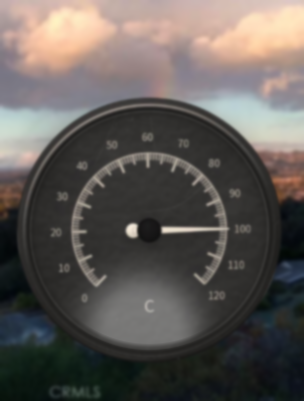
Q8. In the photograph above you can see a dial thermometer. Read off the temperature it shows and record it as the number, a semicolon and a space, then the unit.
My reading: 100; °C
